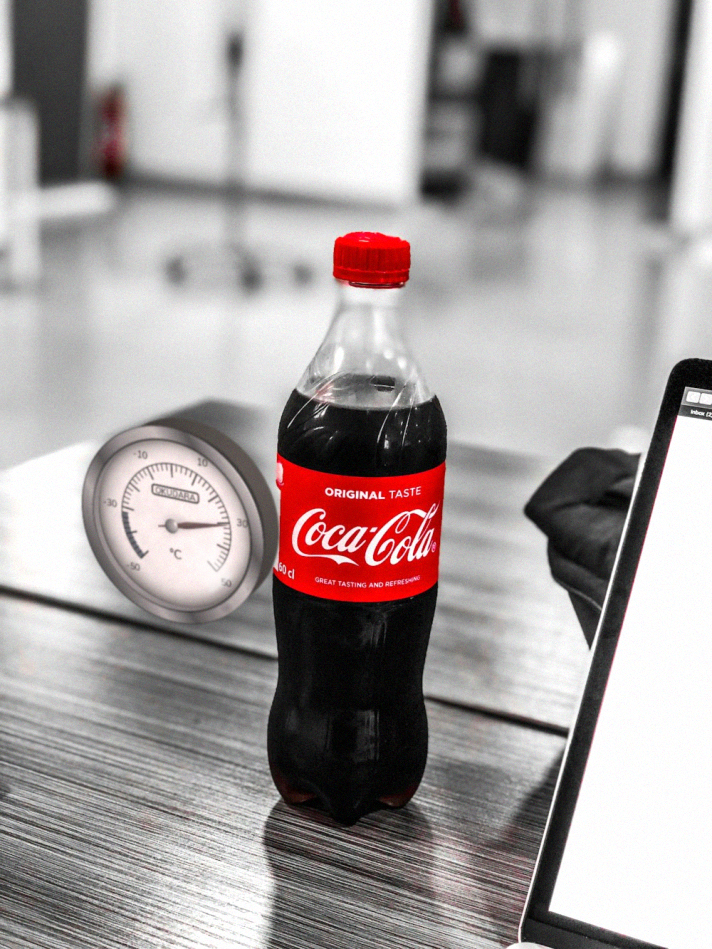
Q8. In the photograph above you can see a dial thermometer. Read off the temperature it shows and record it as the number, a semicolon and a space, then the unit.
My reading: 30; °C
